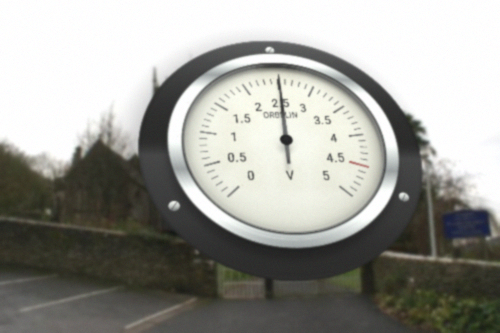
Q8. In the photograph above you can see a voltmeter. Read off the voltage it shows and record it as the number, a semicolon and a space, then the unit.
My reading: 2.5; V
